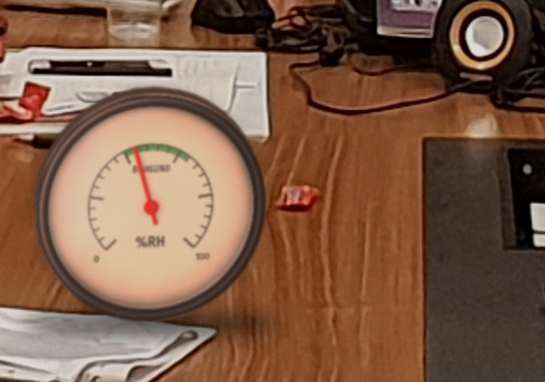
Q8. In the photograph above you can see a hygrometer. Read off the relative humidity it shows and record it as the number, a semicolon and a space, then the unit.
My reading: 44; %
